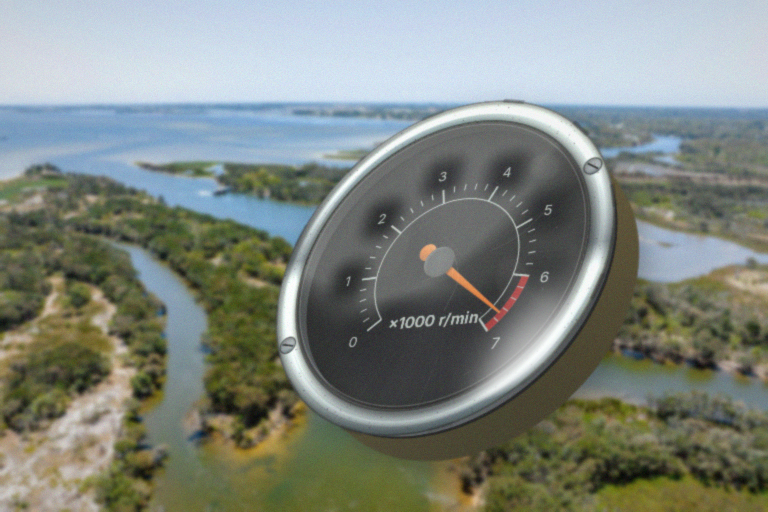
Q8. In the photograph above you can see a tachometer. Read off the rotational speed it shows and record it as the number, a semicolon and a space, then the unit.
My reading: 6700; rpm
